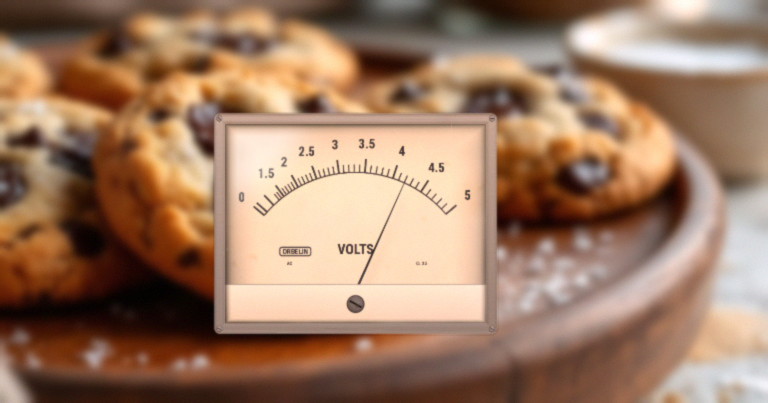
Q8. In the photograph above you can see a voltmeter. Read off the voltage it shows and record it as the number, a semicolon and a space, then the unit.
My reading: 4.2; V
